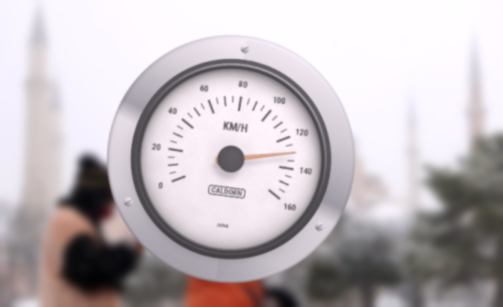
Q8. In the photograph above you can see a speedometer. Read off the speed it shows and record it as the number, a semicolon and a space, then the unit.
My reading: 130; km/h
